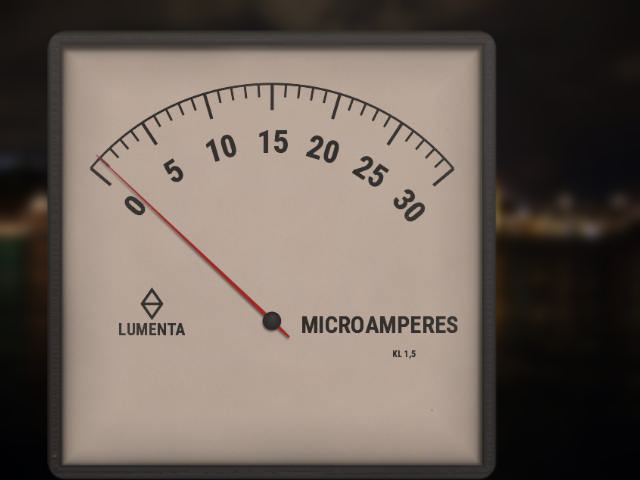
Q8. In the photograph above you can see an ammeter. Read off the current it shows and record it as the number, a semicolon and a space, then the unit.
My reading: 1; µA
